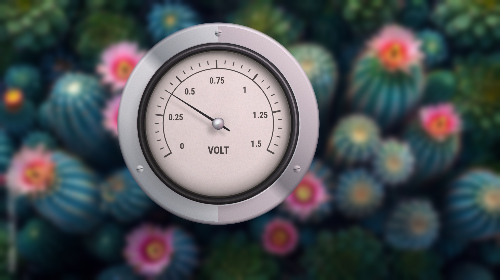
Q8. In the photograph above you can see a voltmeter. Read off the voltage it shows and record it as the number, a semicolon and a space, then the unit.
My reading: 0.4; V
